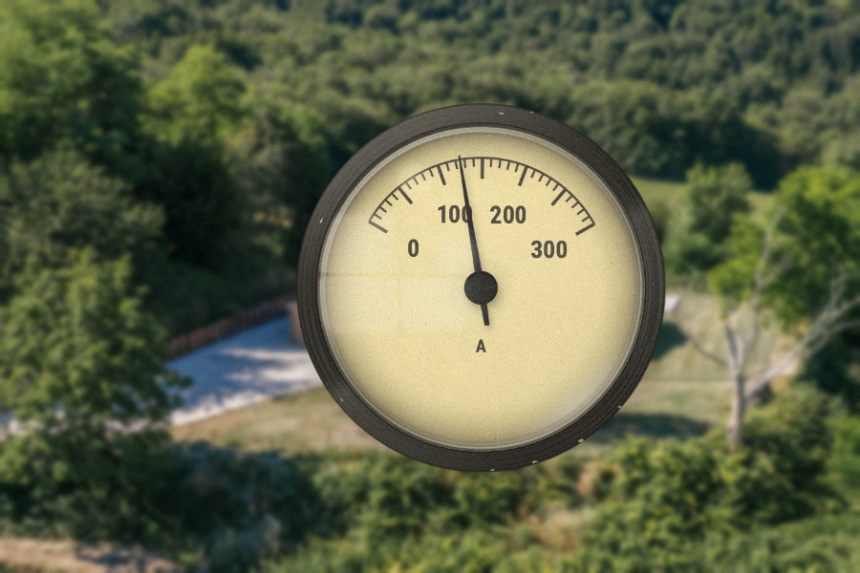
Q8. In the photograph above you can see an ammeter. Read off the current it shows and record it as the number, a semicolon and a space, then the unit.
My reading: 125; A
